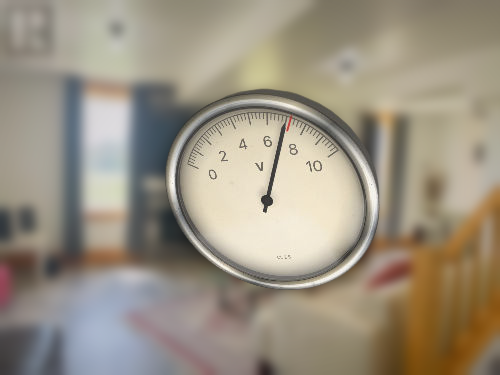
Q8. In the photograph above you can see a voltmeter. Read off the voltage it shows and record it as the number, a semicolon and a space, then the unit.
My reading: 7; V
